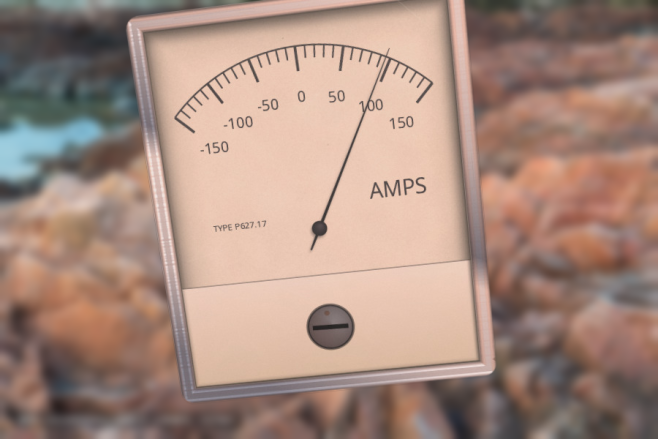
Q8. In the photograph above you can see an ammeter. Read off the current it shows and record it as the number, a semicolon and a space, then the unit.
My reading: 95; A
